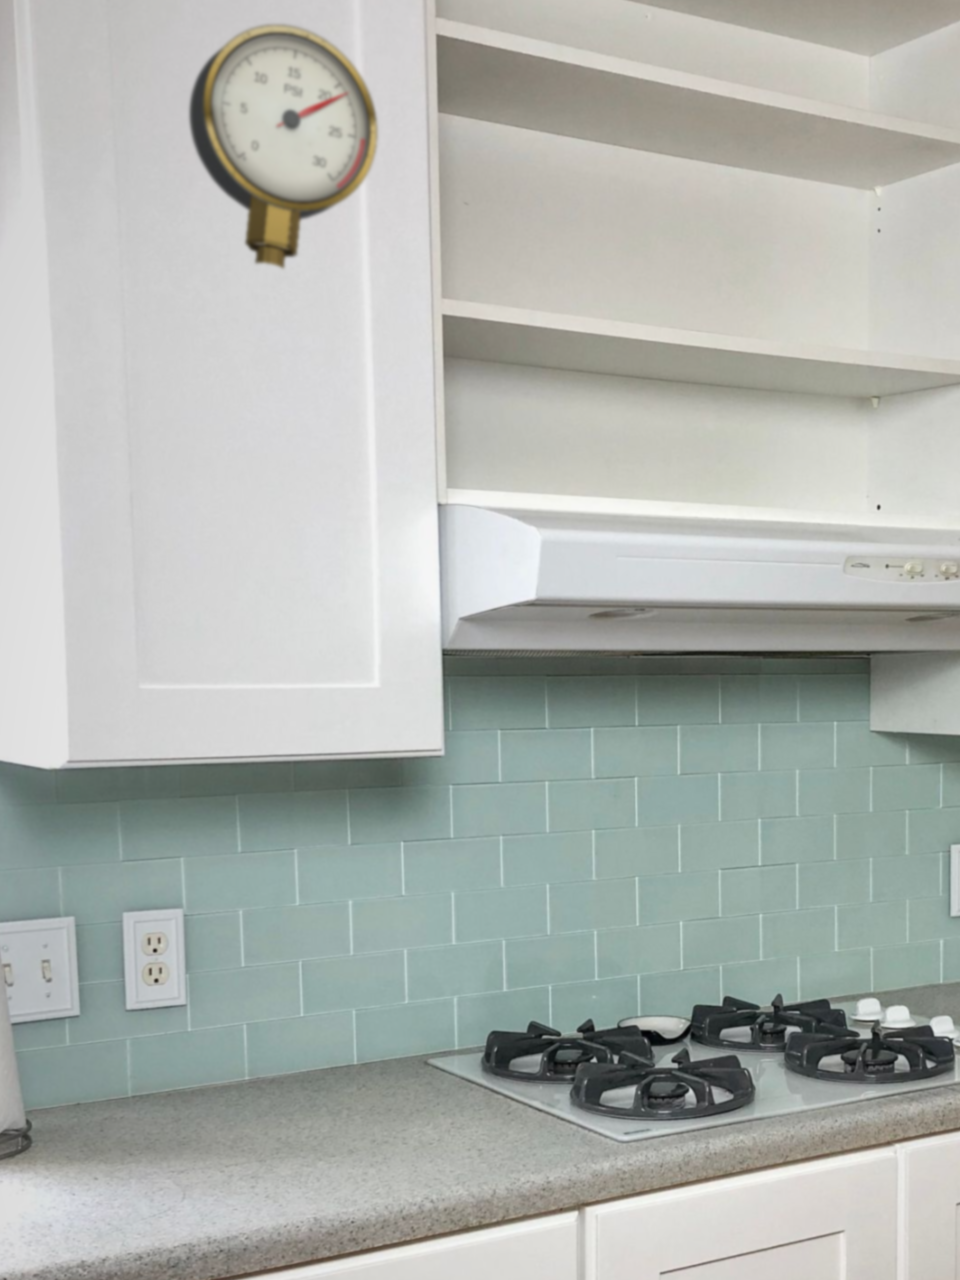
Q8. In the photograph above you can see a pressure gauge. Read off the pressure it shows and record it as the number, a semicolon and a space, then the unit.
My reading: 21; psi
